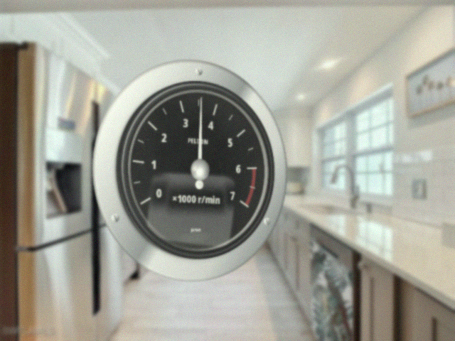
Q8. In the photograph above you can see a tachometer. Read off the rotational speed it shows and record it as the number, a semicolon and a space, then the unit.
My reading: 3500; rpm
